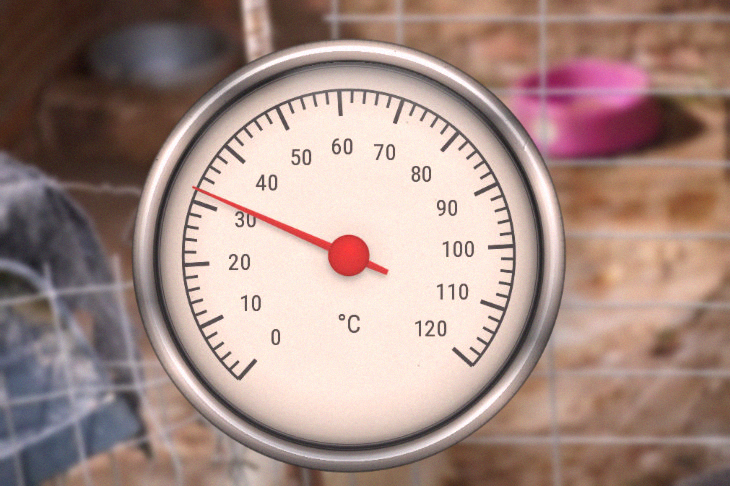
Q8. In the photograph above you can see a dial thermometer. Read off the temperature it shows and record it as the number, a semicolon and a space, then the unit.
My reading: 32; °C
